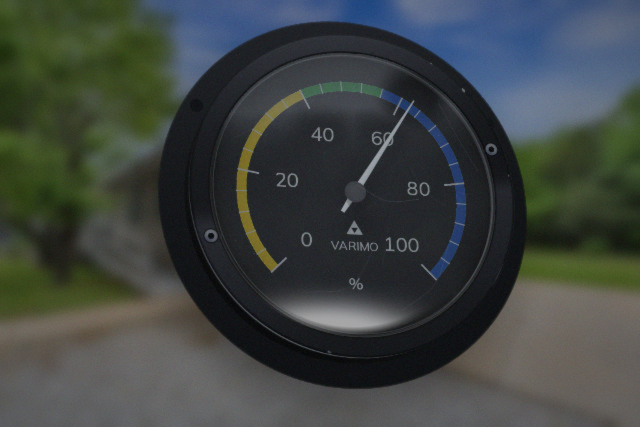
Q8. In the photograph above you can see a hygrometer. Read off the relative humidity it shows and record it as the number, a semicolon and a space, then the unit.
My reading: 62; %
